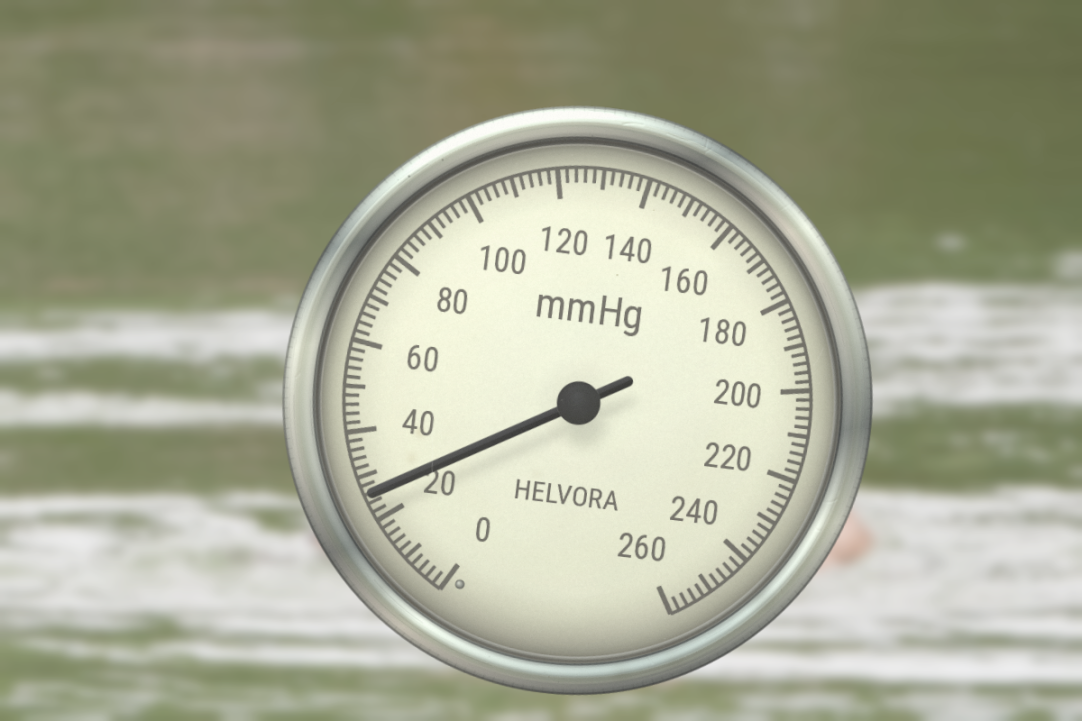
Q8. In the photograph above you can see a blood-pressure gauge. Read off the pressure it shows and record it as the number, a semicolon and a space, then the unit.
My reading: 26; mmHg
